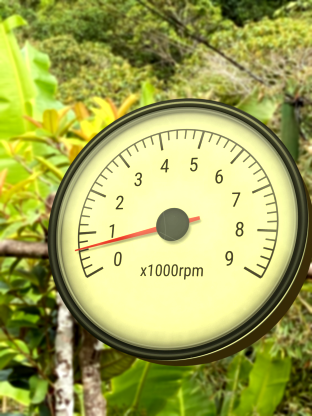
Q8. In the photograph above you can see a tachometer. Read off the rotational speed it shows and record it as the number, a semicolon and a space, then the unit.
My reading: 600; rpm
